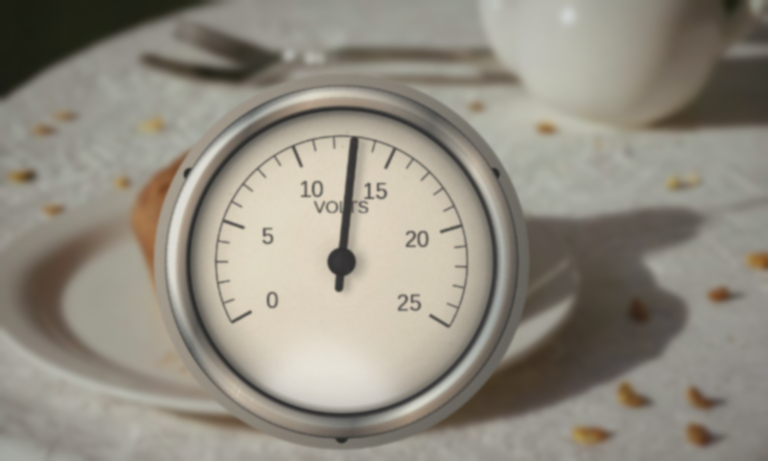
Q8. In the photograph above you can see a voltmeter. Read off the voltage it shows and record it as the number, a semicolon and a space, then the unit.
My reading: 13; V
